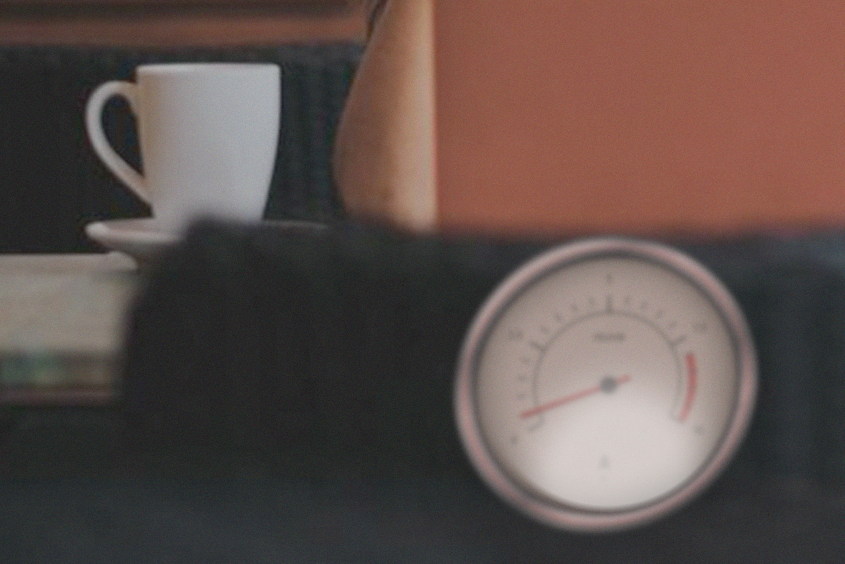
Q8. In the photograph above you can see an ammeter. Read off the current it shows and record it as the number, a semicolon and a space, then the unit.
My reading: 0.5; A
